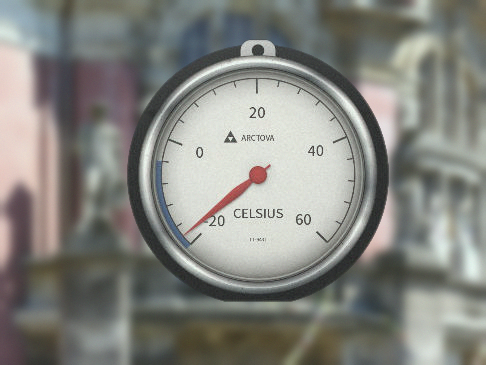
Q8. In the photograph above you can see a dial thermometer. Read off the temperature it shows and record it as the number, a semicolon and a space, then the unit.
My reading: -18; °C
